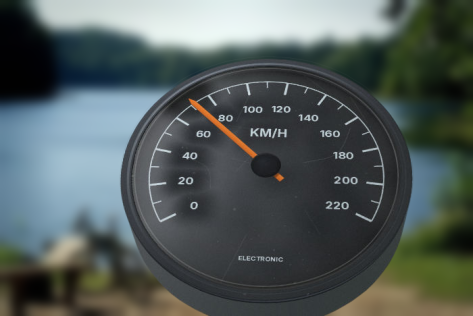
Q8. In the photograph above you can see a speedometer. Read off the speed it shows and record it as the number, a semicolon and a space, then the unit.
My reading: 70; km/h
